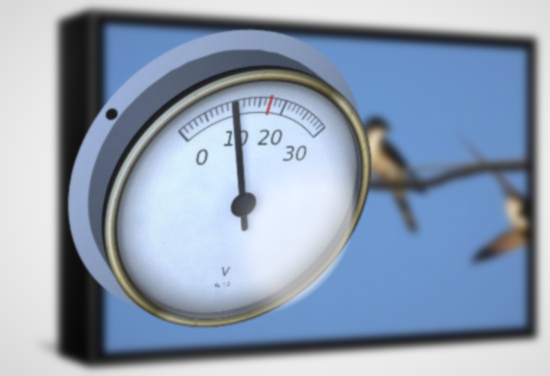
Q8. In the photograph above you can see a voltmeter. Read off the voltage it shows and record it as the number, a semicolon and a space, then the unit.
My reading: 10; V
